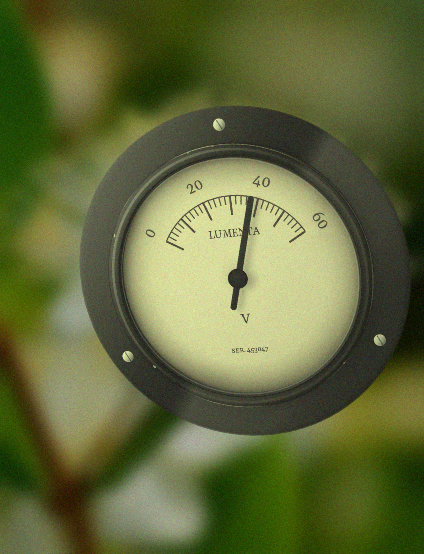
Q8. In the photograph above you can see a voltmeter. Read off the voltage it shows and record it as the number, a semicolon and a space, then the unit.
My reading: 38; V
